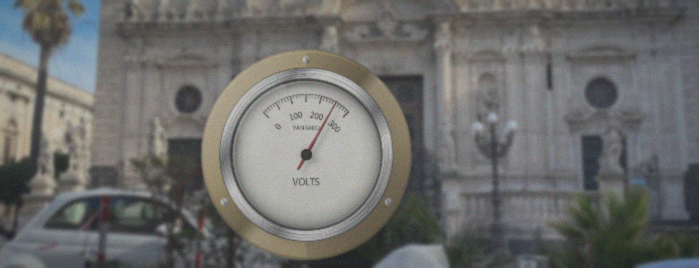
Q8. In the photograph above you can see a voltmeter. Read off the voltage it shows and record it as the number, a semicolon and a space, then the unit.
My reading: 250; V
